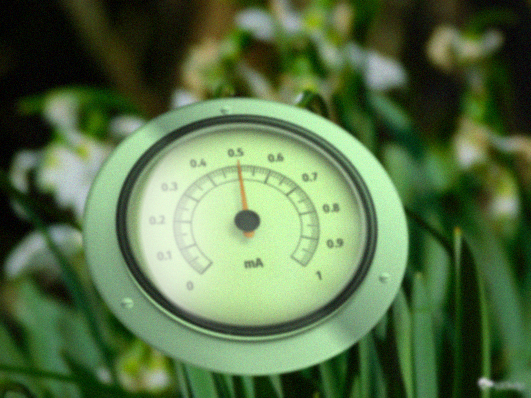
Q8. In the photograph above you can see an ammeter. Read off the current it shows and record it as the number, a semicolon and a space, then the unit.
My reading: 0.5; mA
